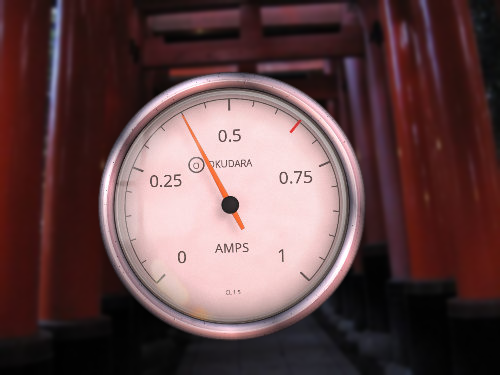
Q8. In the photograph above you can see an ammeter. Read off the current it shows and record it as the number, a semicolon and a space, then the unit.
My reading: 0.4; A
